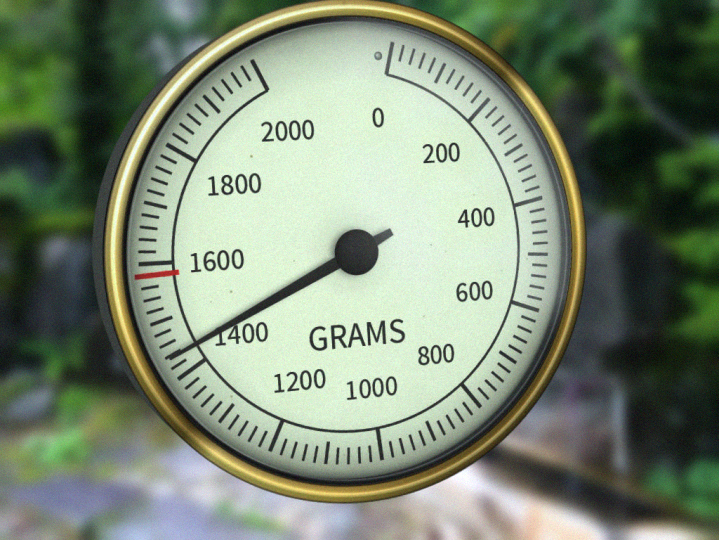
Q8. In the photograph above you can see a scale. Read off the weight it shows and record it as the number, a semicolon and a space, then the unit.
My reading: 1440; g
